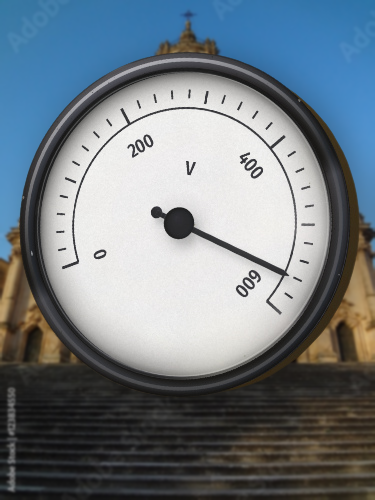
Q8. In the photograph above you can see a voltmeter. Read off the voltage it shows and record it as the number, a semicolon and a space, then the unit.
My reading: 560; V
